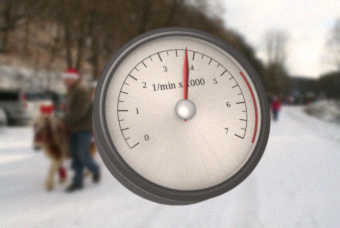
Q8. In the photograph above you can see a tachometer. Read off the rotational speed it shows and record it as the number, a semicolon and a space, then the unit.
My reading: 3750; rpm
